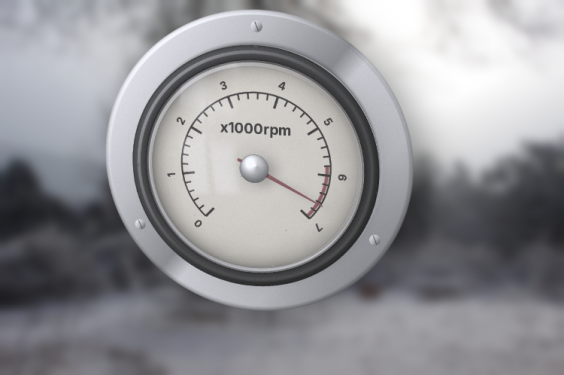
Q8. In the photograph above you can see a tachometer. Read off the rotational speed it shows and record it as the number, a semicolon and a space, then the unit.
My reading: 6600; rpm
